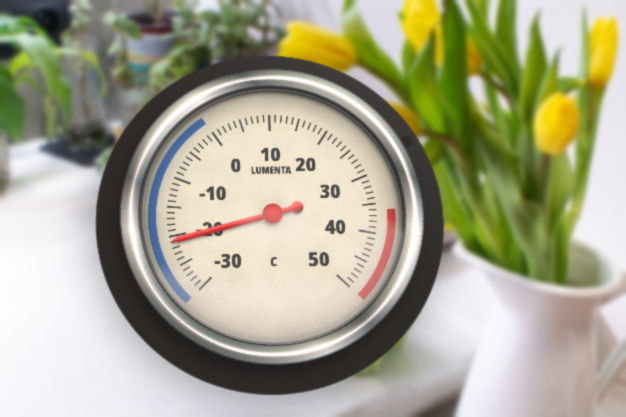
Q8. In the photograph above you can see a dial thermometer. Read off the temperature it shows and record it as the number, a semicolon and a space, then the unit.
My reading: -21; °C
